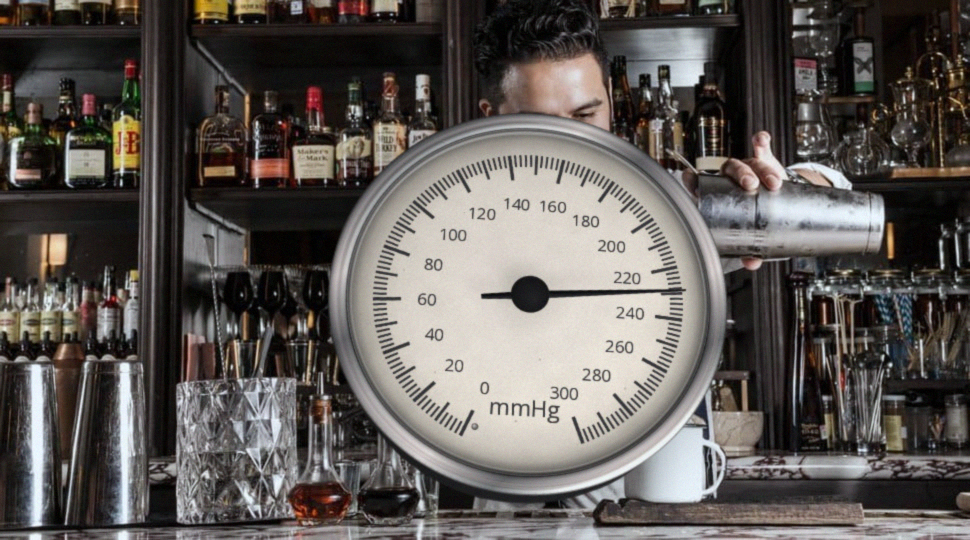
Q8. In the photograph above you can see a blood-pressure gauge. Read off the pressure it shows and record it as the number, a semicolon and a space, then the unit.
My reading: 230; mmHg
